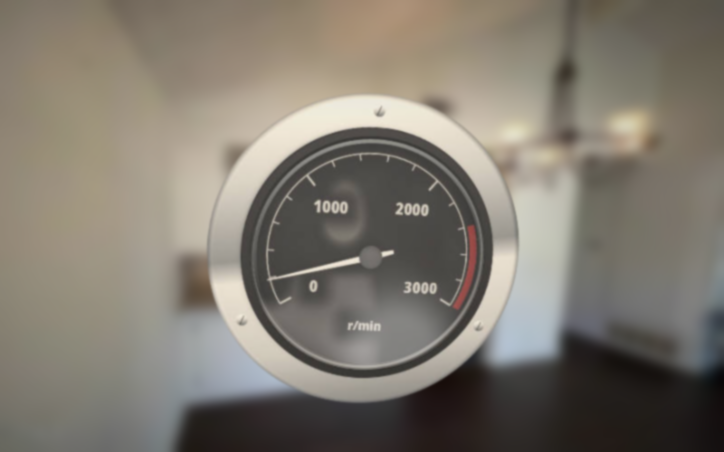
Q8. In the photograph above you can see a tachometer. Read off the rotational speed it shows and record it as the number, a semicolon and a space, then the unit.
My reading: 200; rpm
